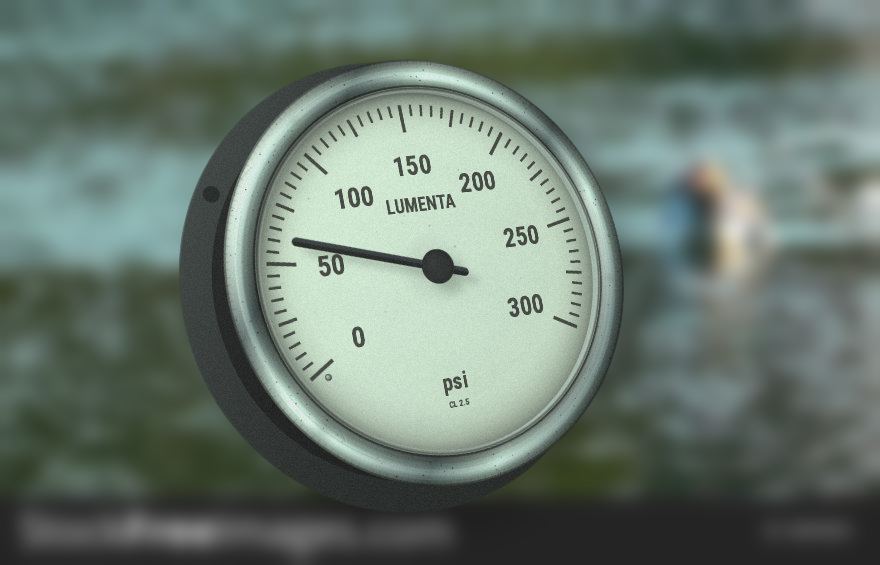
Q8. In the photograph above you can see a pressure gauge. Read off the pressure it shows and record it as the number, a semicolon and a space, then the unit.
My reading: 60; psi
